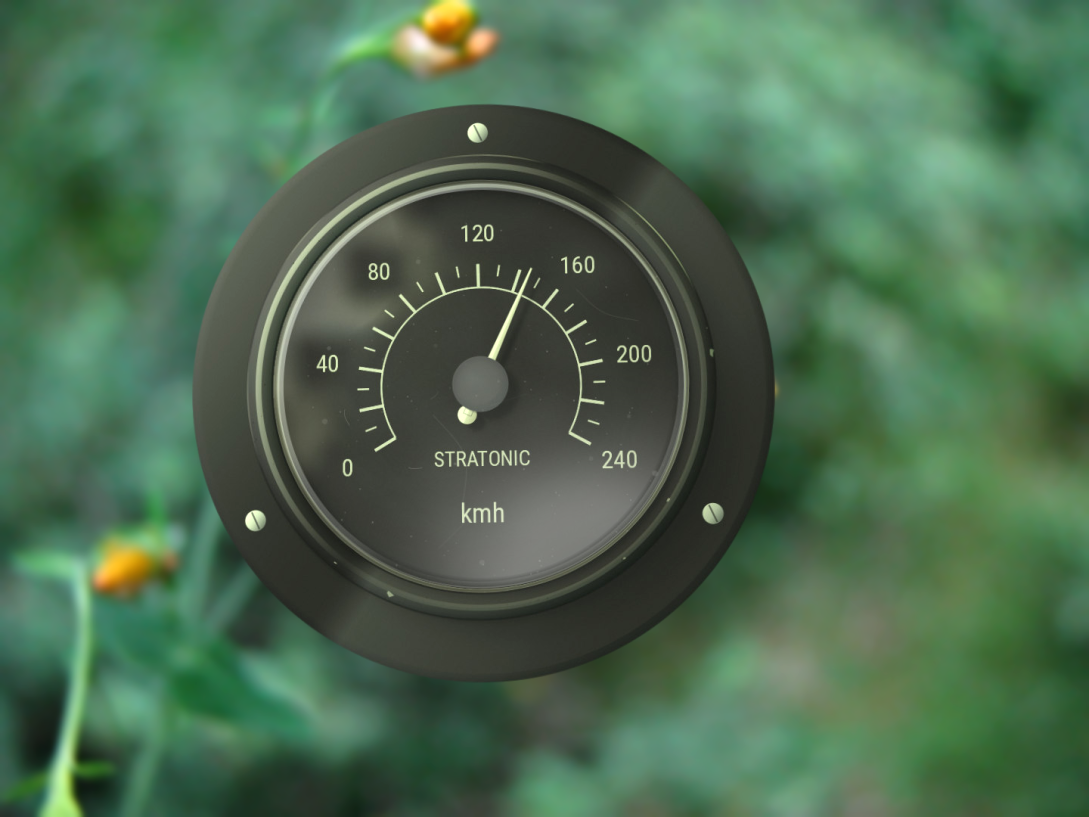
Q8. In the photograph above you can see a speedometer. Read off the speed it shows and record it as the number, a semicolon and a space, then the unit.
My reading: 145; km/h
